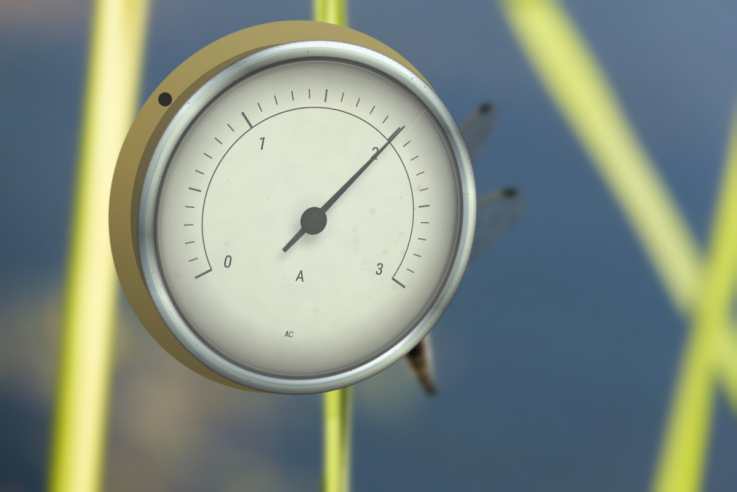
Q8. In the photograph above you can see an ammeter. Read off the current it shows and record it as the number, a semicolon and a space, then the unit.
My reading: 2; A
